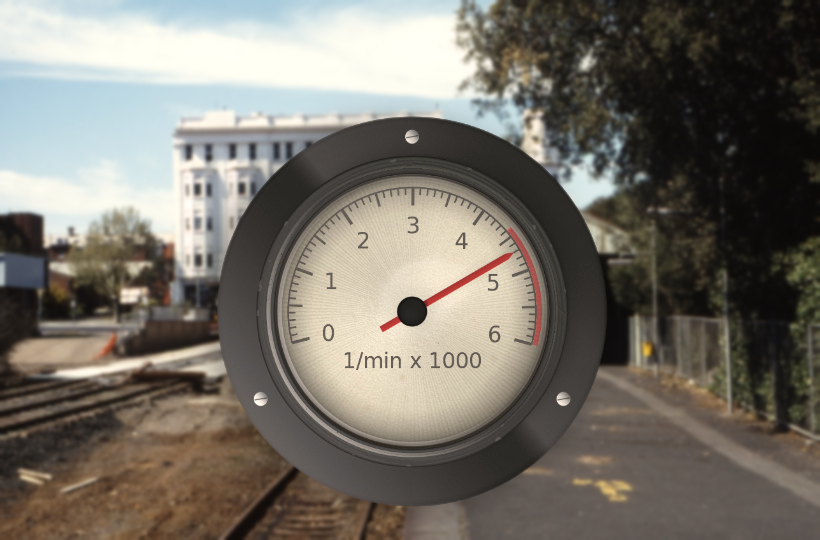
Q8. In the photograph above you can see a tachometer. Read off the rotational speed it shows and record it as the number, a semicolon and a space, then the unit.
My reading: 4700; rpm
